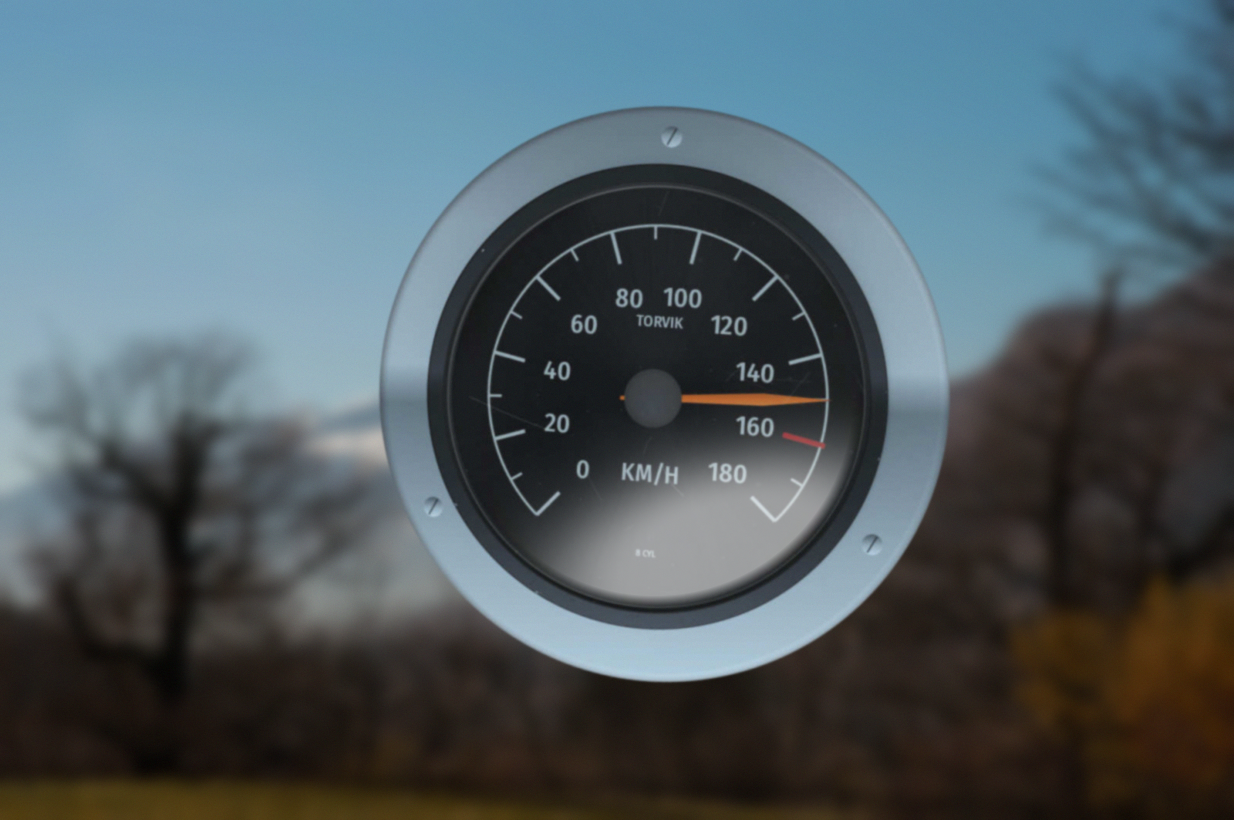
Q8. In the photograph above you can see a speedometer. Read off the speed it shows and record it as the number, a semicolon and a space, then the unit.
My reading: 150; km/h
